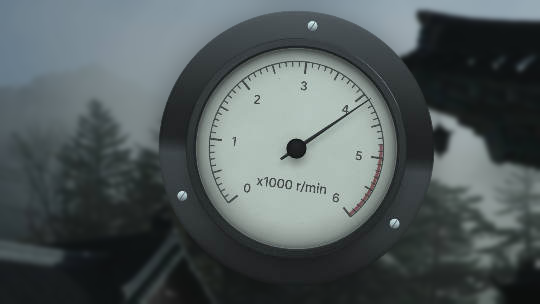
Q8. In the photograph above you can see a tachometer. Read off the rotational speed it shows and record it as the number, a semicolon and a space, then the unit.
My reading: 4100; rpm
